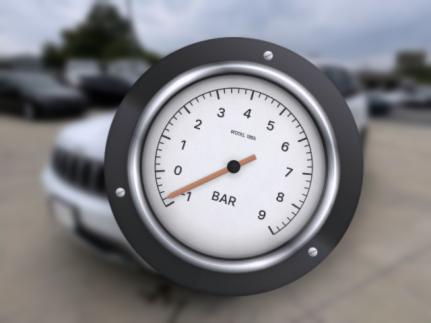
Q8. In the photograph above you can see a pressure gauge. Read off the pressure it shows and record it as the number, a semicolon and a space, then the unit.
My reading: -0.8; bar
